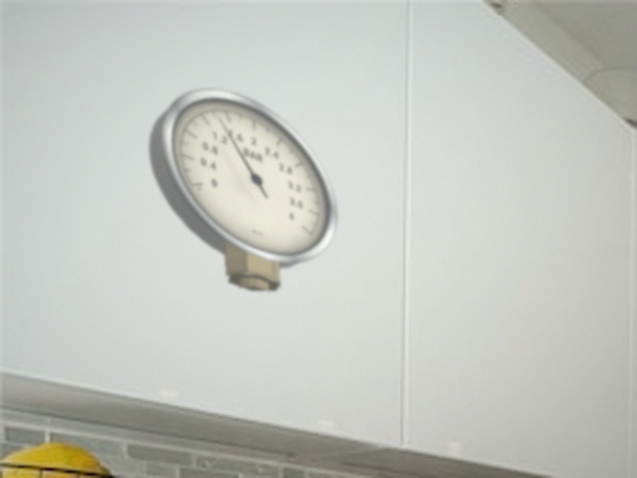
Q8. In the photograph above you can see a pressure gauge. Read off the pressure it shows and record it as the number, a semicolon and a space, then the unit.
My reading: 1.4; bar
